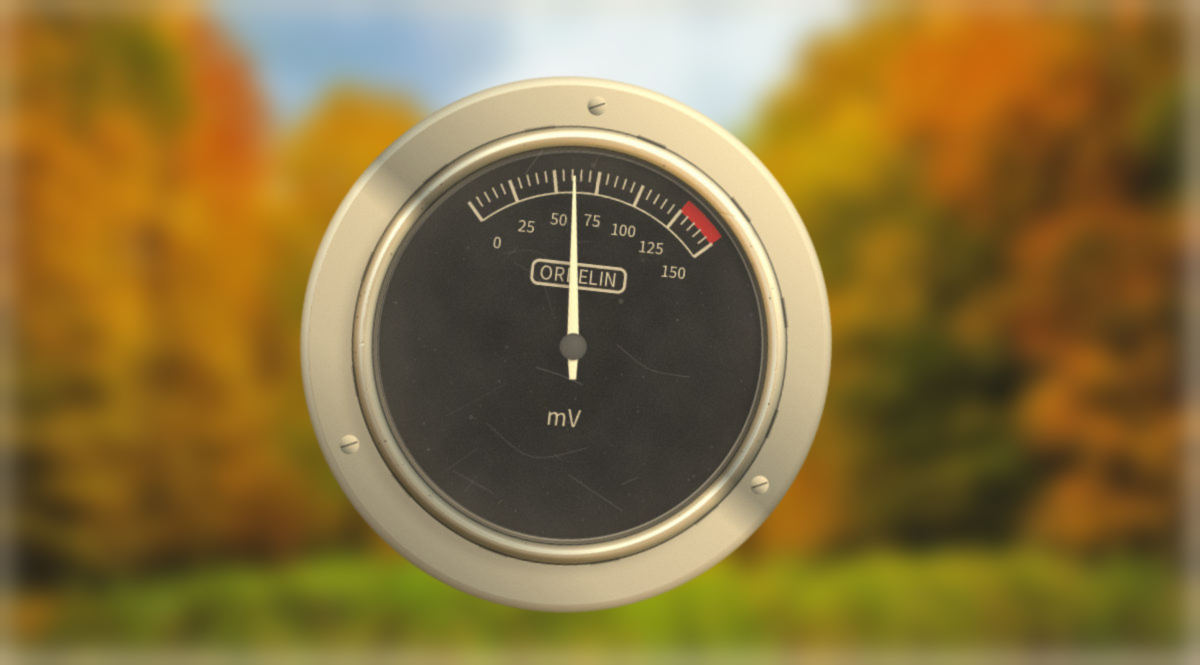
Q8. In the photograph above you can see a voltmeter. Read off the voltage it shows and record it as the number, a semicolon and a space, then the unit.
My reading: 60; mV
